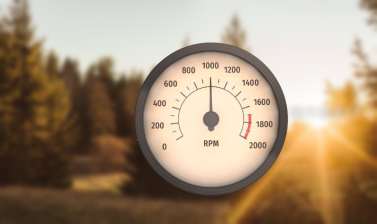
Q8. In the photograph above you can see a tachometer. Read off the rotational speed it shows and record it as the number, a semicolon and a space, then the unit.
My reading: 1000; rpm
